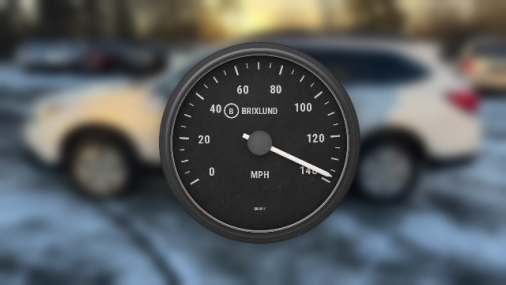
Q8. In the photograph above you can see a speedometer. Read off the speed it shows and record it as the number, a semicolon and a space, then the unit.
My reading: 137.5; mph
